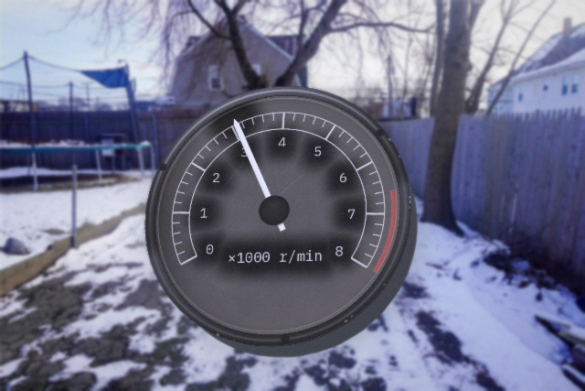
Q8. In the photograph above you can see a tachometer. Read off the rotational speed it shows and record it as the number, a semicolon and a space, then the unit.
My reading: 3100; rpm
